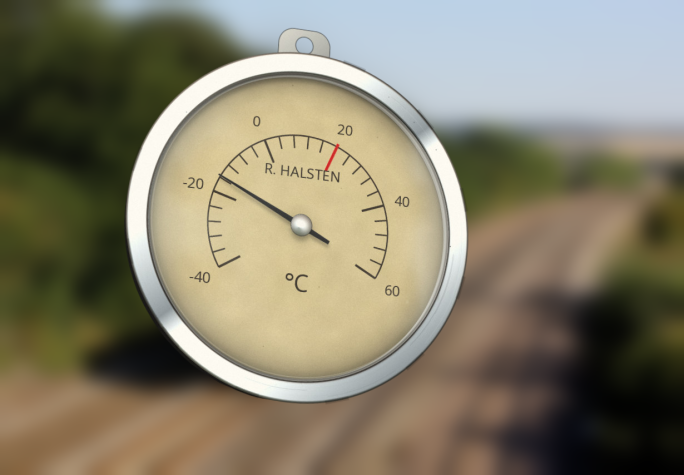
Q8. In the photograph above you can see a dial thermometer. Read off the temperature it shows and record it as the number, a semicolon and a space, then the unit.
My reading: -16; °C
